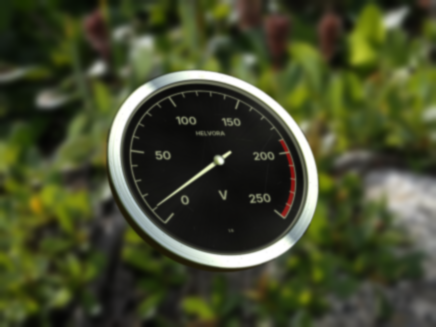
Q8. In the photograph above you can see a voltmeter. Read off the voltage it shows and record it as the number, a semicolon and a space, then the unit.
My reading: 10; V
